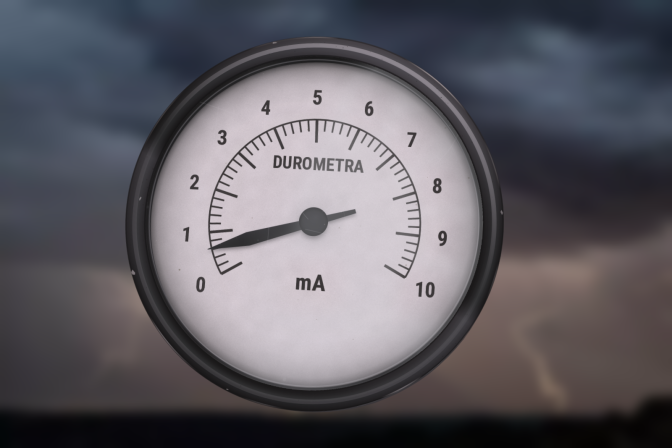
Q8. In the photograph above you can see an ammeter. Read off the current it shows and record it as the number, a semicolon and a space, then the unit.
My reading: 0.6; mA
